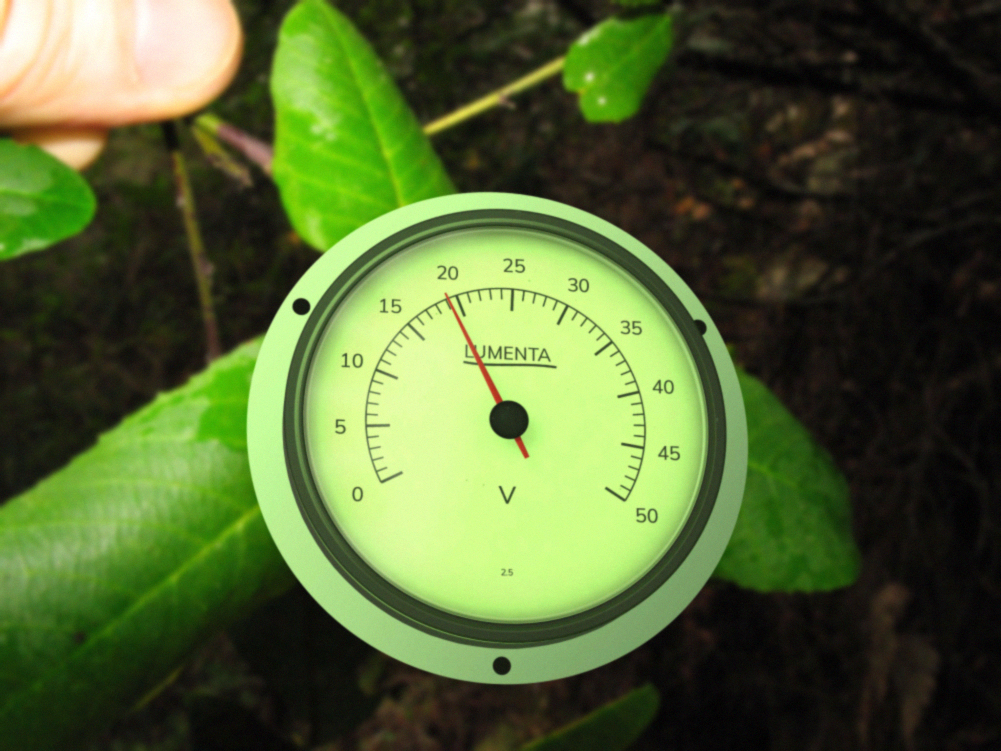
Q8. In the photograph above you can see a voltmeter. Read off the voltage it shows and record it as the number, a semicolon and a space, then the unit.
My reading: 19; V
